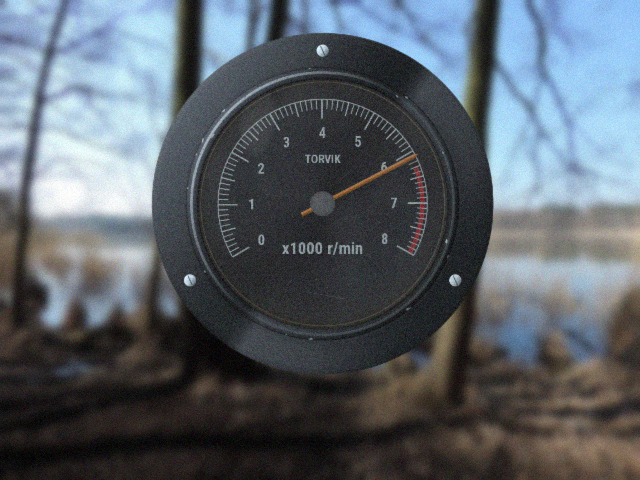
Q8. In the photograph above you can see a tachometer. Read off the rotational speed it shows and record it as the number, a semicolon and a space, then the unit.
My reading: 6100; rpm
